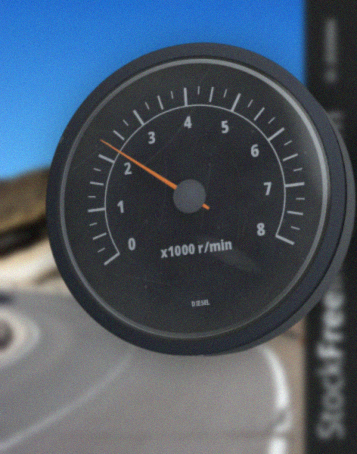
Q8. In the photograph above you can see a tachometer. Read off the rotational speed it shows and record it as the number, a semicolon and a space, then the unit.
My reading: 2250; rpm
